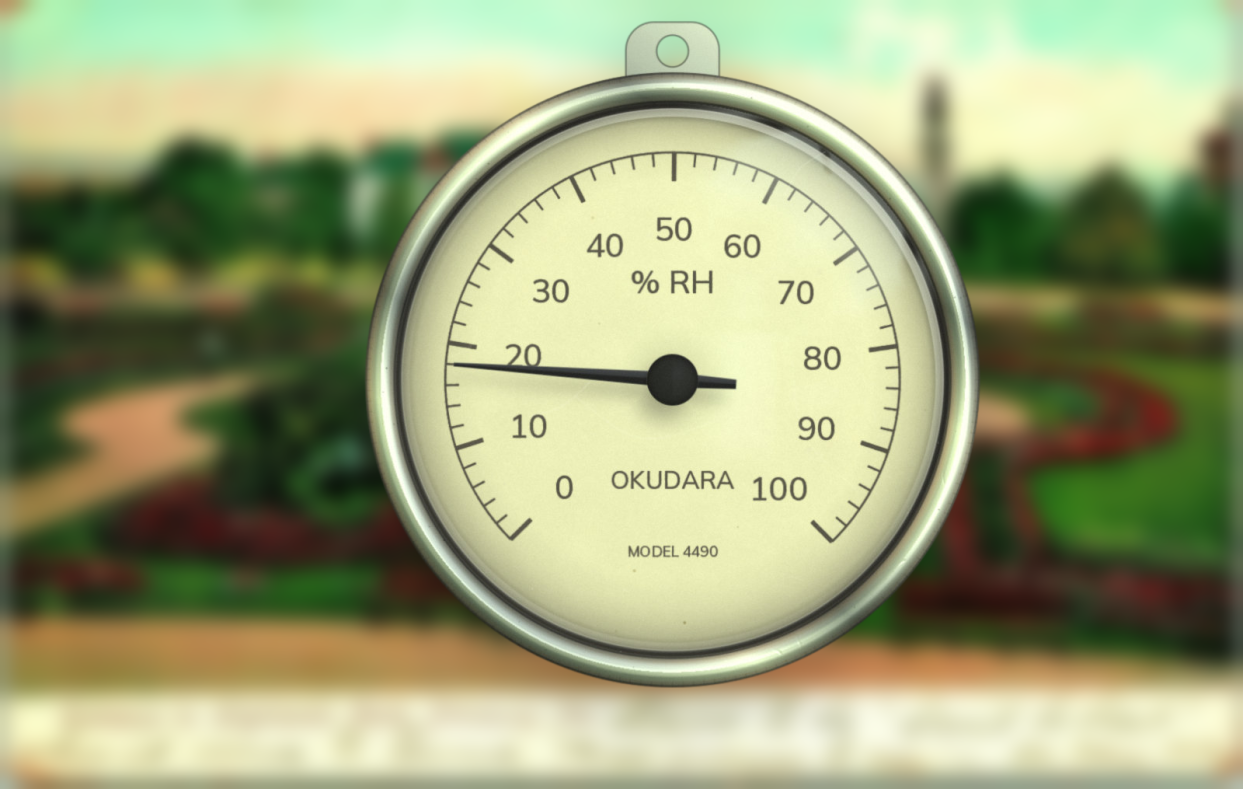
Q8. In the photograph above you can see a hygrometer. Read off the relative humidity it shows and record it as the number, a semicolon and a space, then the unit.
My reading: 18; %
